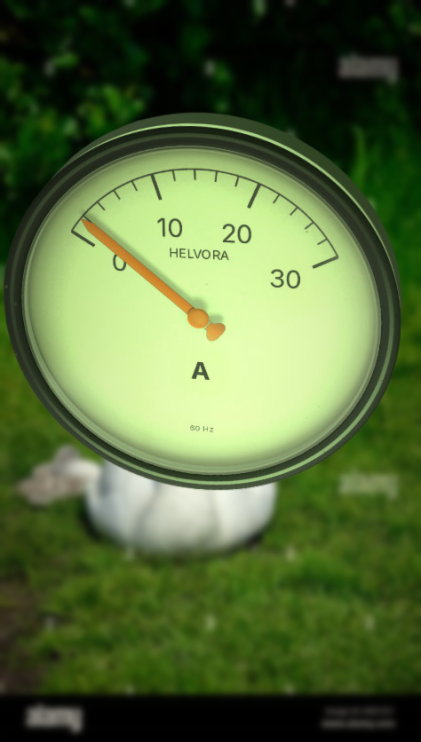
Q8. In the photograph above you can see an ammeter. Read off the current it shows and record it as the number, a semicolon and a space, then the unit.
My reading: 2; A
